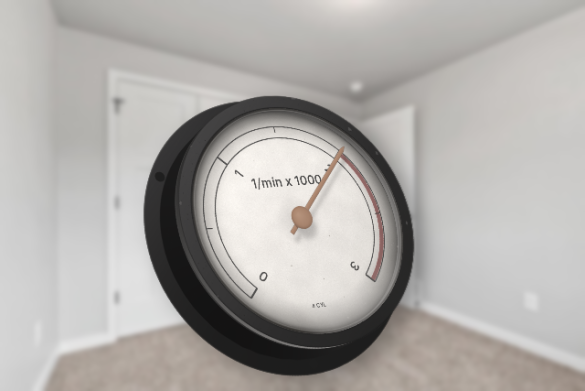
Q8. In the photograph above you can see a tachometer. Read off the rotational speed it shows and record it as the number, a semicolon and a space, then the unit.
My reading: 2000; rpm
